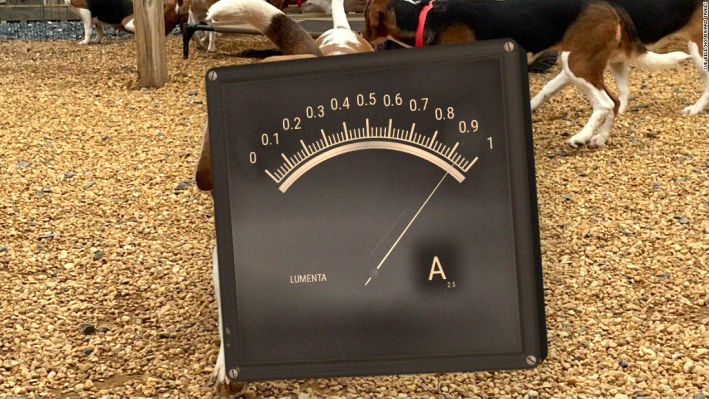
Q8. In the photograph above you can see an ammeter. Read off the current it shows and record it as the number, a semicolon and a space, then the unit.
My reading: 0.94; A
